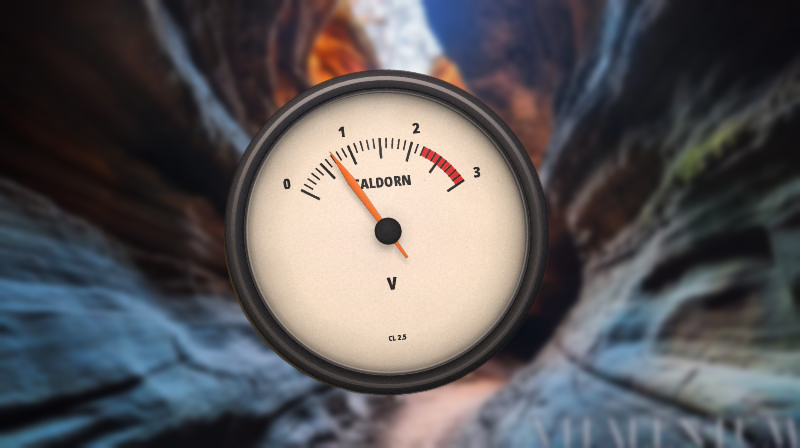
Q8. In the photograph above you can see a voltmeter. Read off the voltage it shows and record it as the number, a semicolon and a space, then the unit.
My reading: 0.7; V
